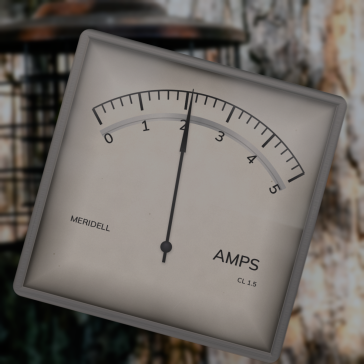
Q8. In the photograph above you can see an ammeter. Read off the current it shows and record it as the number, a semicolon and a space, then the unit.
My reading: 2.1; A
